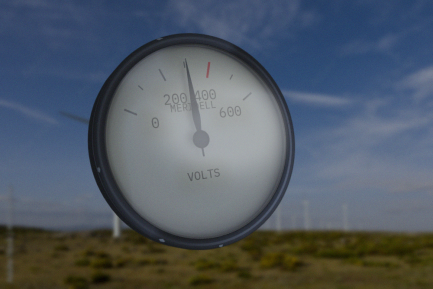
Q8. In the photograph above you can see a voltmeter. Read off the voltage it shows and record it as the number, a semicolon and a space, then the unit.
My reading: 300; V
